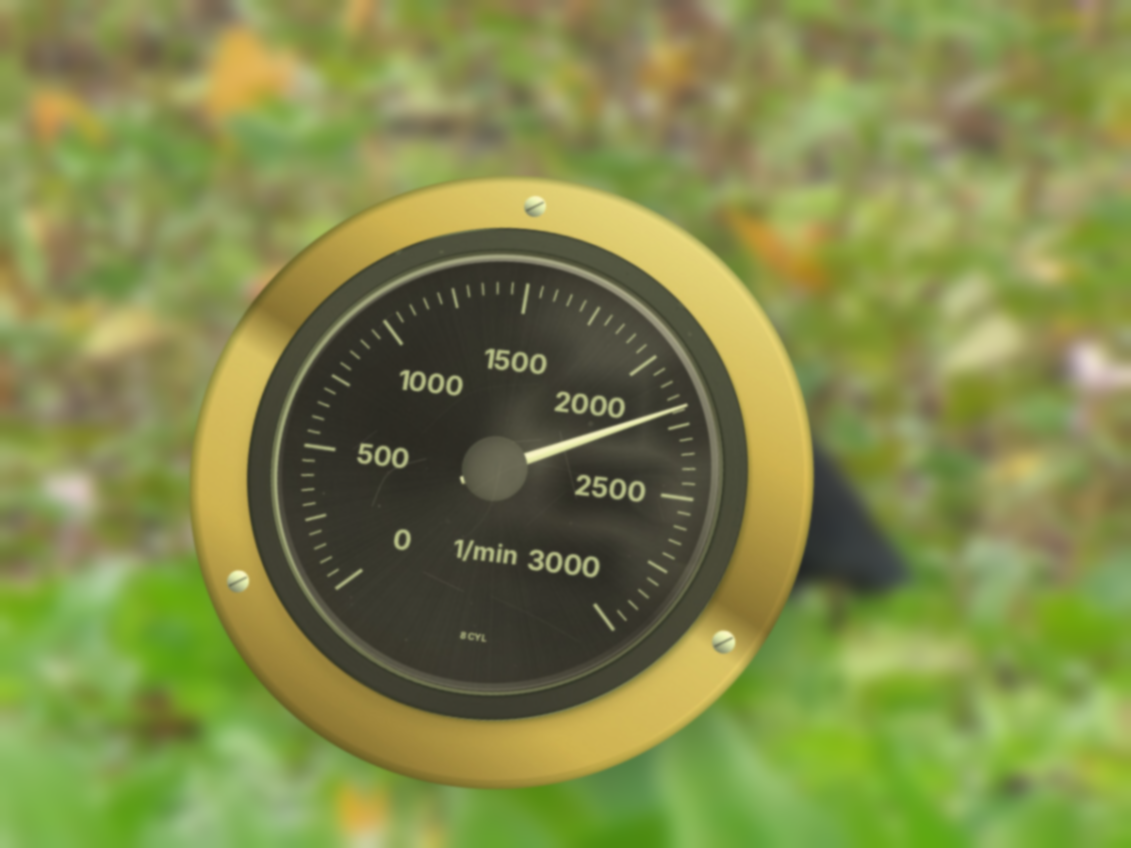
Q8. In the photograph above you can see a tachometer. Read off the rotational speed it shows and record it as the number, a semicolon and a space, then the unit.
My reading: 2200; rpm
